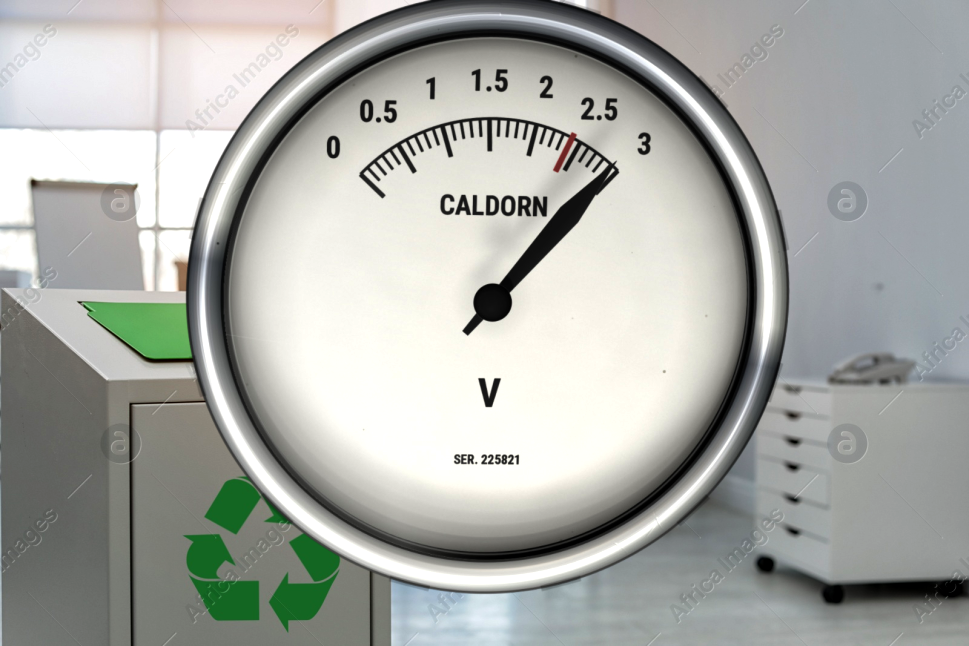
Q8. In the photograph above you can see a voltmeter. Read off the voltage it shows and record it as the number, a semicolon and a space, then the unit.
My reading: 2.9; V
